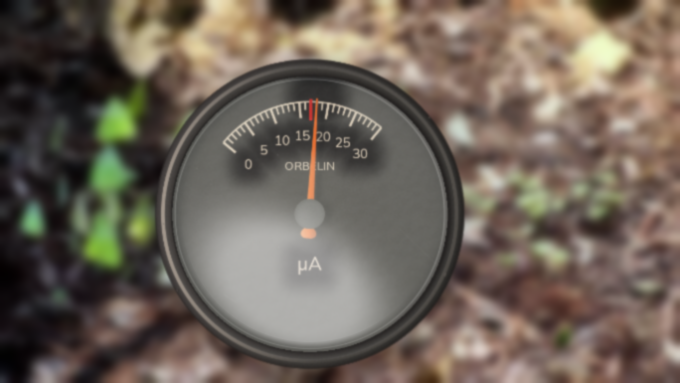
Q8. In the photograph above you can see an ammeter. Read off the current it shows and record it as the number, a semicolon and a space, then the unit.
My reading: 18; µA
